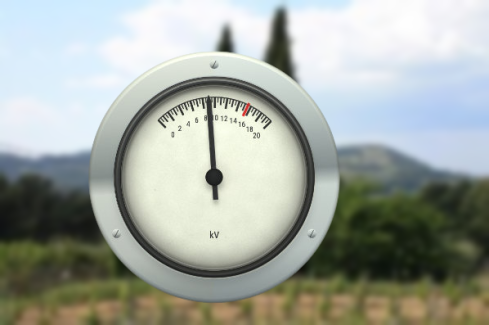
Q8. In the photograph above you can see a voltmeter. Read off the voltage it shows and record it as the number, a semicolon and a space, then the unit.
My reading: 9; kV
